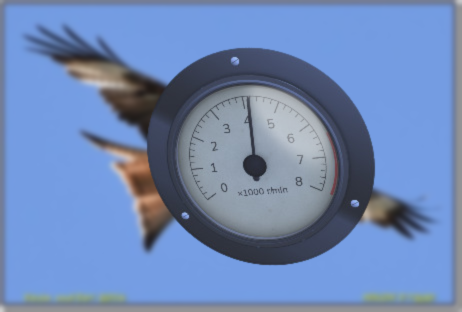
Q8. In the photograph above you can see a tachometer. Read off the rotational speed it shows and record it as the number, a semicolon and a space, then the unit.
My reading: 4200; rpm
